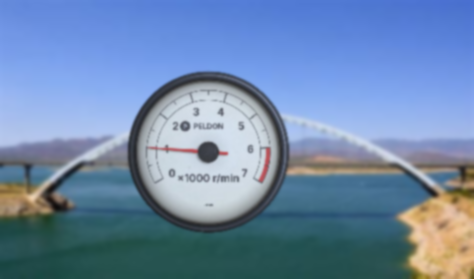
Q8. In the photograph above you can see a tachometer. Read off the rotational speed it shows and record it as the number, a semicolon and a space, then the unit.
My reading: 1000; rpm
